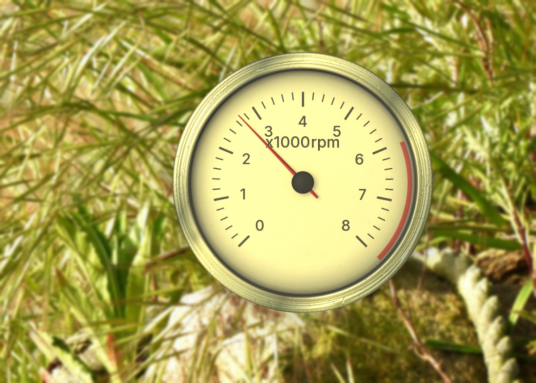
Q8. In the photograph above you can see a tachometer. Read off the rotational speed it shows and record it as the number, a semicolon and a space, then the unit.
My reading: 2700; rpm
